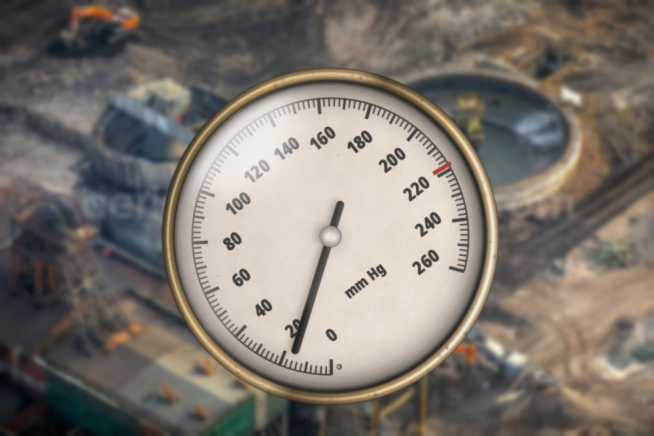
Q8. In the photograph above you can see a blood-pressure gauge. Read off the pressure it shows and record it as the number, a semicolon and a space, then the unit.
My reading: 16; mmHg
